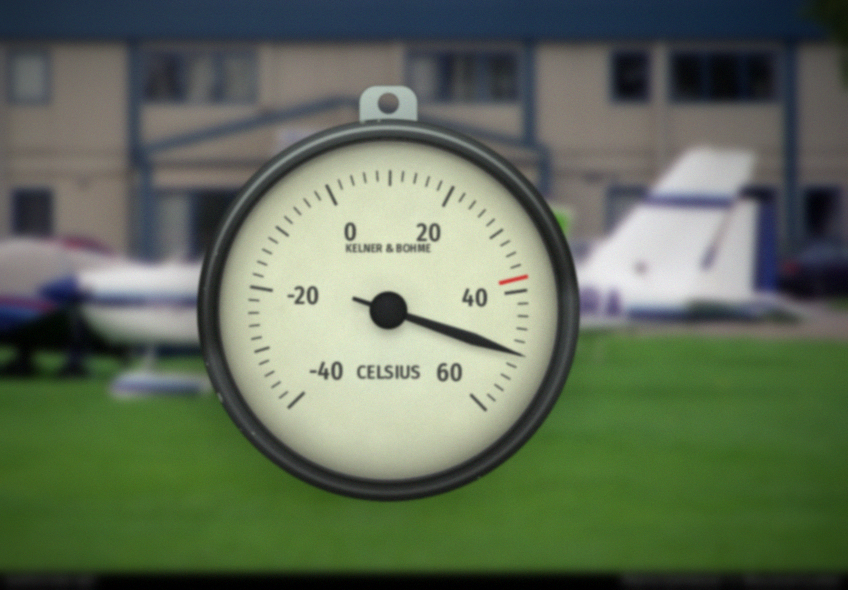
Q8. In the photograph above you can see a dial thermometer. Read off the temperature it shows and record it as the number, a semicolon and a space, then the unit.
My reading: 50; °C
